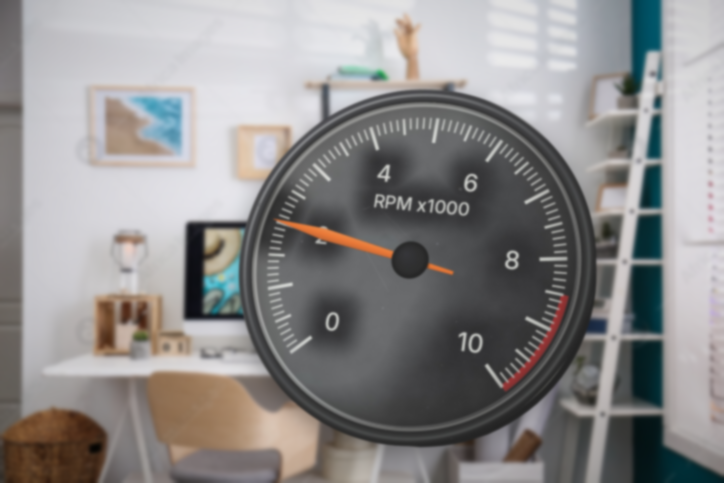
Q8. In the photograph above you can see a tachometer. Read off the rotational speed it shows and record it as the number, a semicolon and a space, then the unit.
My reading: 2000; rpm
